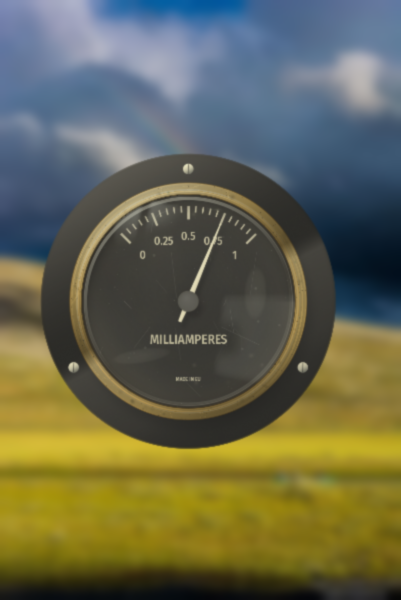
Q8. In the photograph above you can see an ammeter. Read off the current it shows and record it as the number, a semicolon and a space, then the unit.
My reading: 0.75; mA
